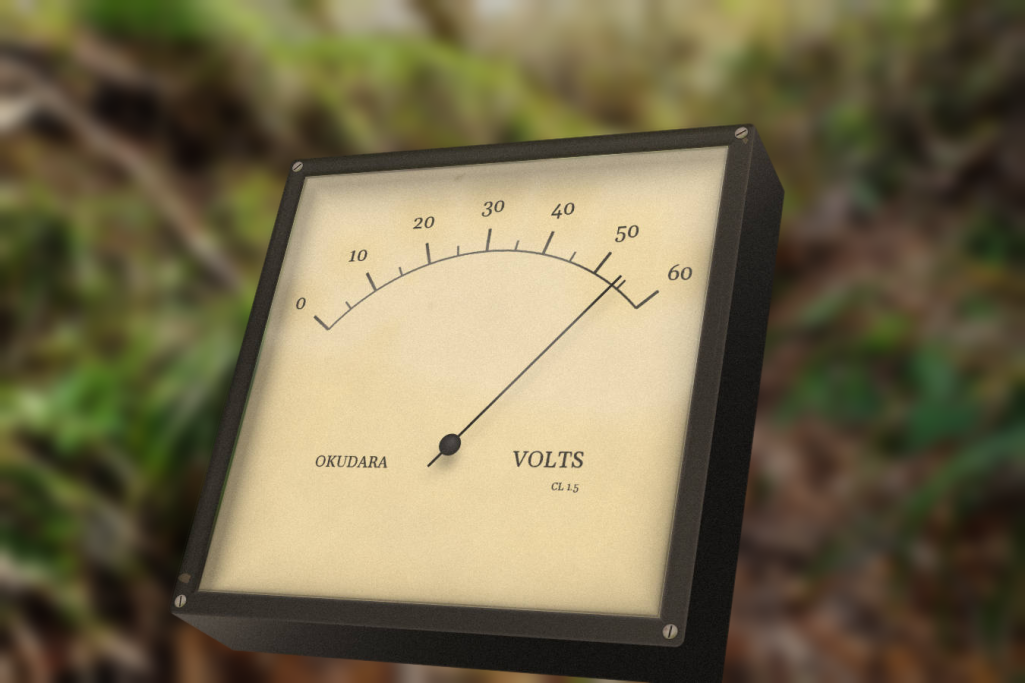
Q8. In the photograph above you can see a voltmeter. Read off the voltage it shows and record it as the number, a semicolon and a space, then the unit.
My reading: 55; V
